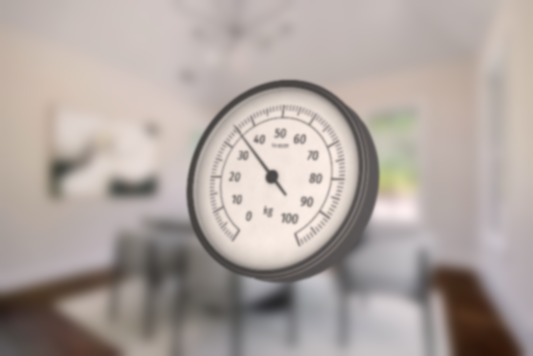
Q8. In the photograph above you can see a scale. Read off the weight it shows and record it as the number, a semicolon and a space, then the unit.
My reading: 35; kg
